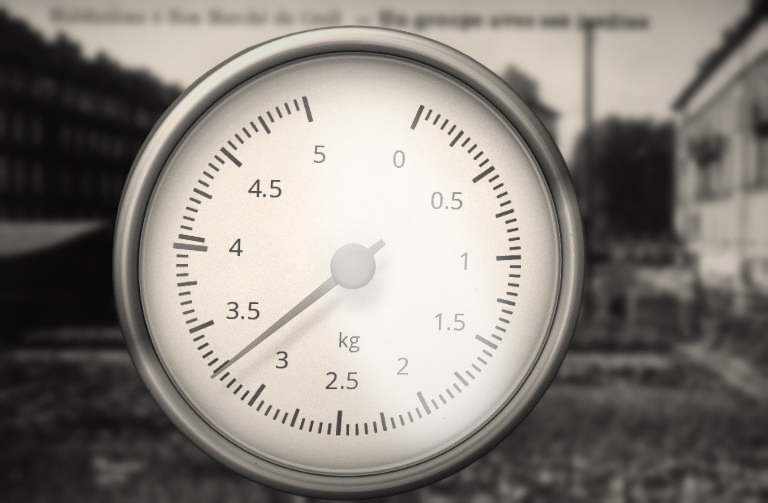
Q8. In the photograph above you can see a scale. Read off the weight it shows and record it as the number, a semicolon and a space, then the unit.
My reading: 3.25; kg
